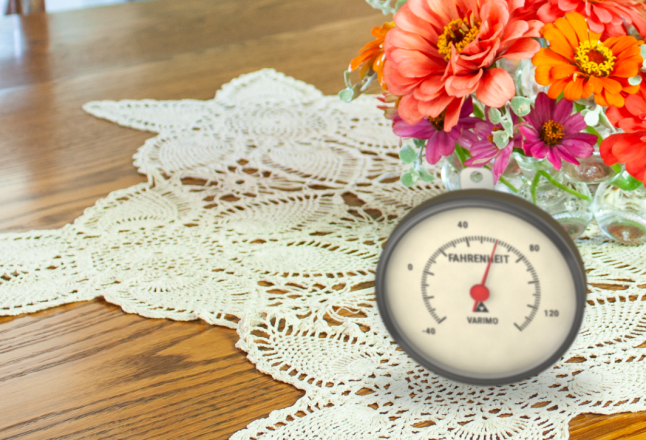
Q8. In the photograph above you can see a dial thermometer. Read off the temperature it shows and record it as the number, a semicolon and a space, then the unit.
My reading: 60; °F
